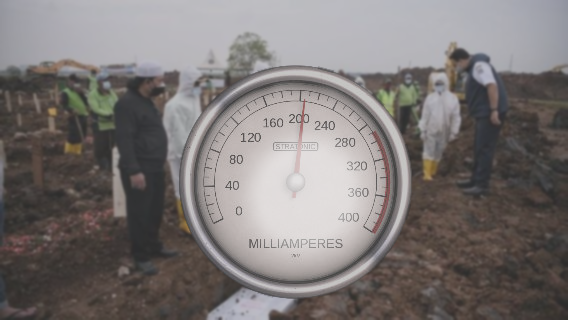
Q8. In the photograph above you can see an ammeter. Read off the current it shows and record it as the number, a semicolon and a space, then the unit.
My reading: 205; mA
